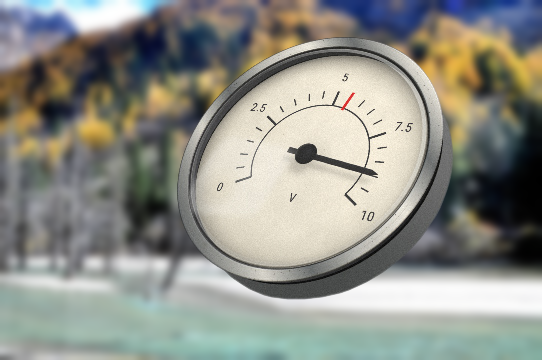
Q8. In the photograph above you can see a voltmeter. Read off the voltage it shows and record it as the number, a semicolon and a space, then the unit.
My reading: 9; V
